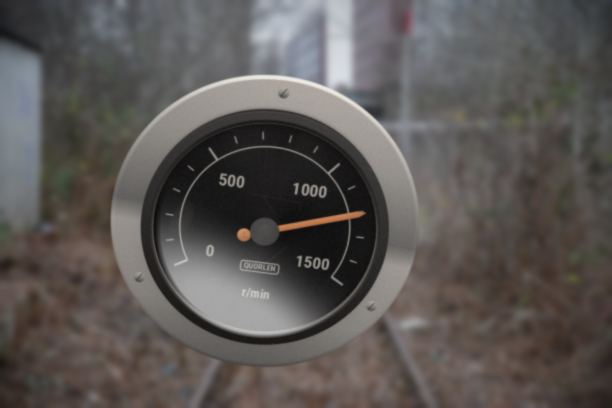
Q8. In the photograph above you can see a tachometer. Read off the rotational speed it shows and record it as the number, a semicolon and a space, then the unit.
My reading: 1200; rpm
